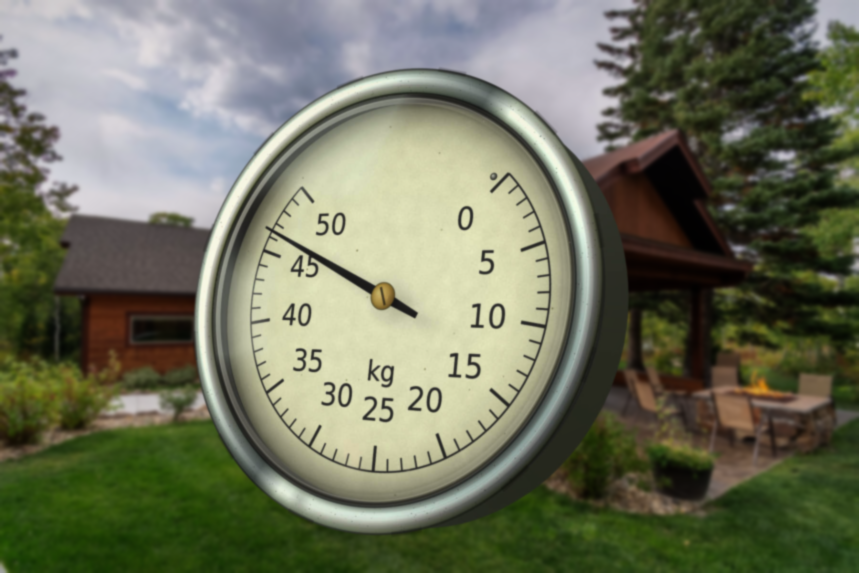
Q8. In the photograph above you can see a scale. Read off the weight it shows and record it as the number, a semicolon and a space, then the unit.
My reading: 46.5; kg
